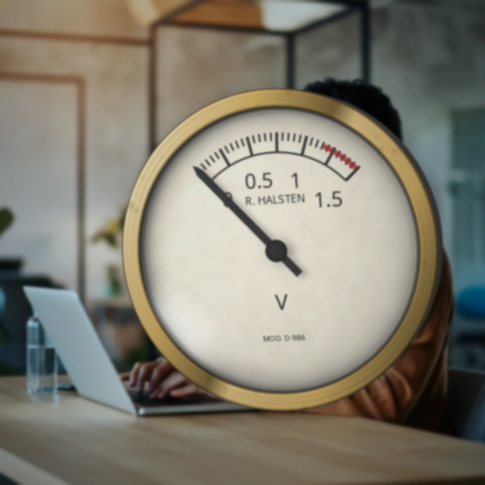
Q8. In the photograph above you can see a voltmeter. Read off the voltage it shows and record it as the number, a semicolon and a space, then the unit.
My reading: 0; V
